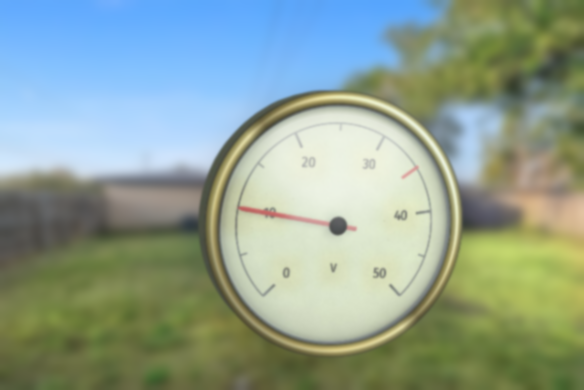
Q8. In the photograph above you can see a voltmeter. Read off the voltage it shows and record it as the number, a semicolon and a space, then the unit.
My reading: 10; V
